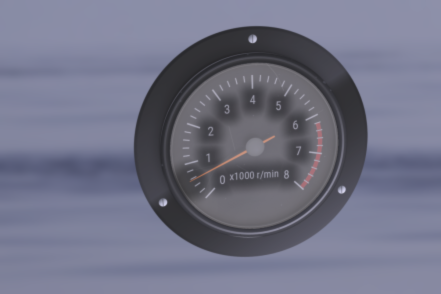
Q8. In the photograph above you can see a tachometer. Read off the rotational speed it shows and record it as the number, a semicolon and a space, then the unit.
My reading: 600; rpm
